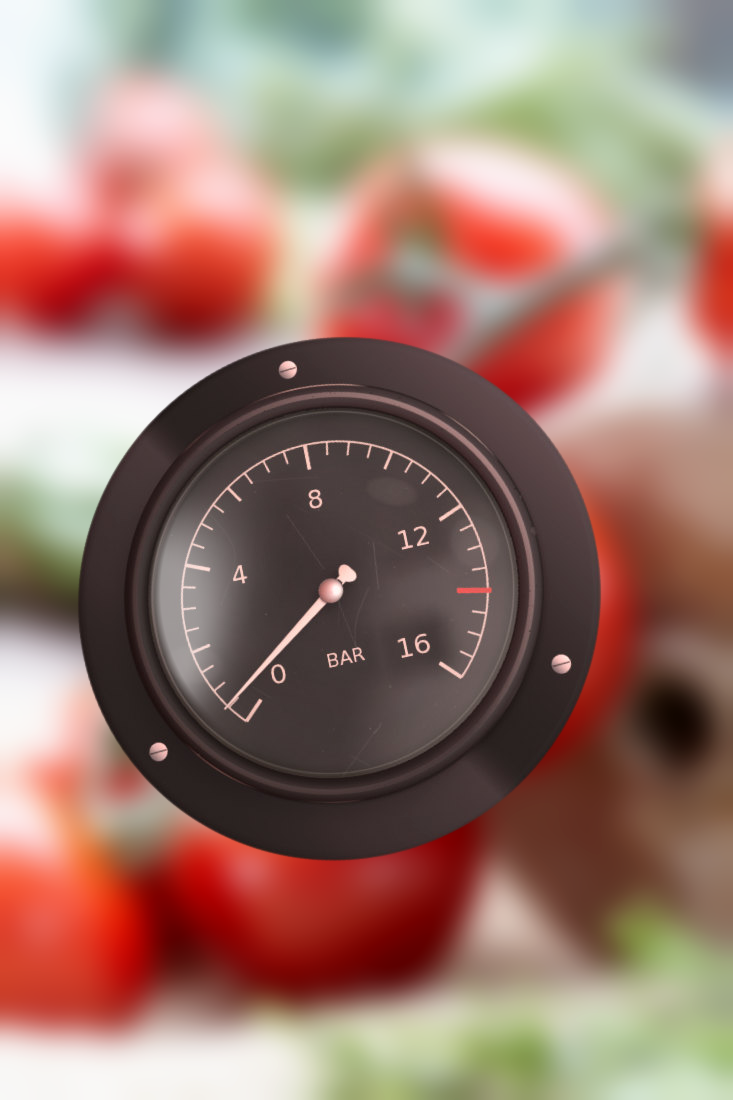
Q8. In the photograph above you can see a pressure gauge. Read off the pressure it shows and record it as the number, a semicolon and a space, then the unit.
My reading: 0.5; bar
